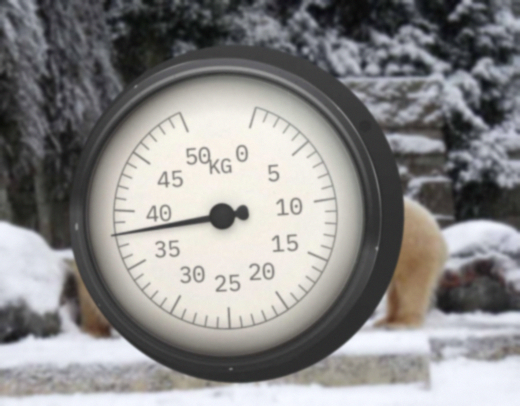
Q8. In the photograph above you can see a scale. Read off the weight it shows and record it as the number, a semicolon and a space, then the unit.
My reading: 38; kg
